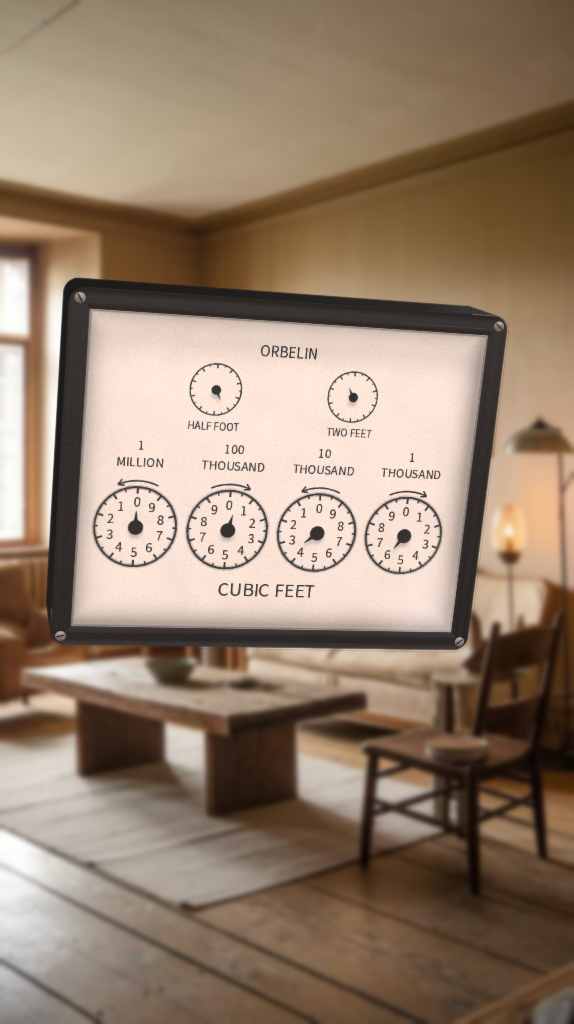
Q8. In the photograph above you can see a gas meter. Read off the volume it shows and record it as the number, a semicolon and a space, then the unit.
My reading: 3600; ft³
